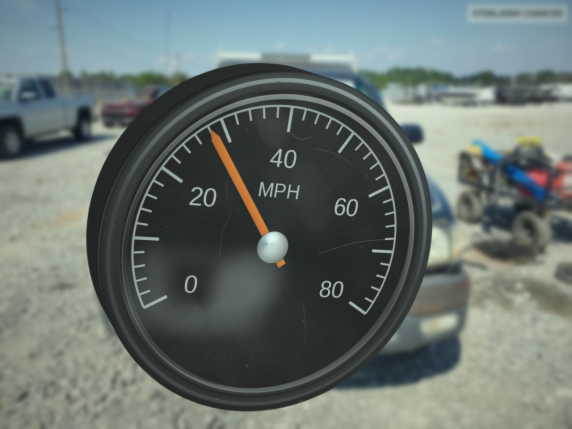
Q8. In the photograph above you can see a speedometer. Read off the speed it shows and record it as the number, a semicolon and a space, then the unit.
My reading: 28; mph
